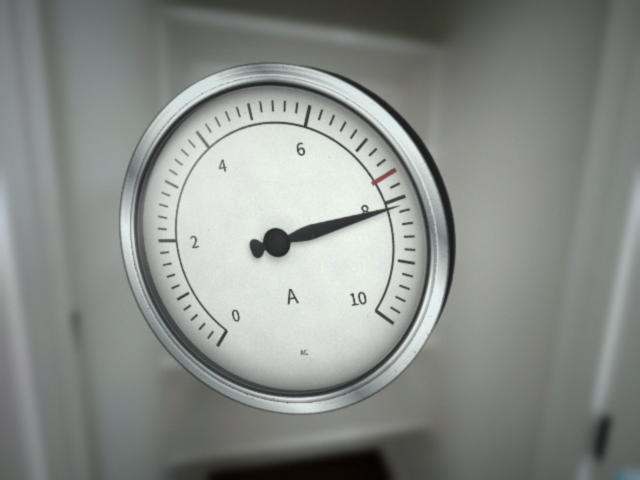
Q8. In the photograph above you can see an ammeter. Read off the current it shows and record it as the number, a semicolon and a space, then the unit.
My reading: 8.1; A
